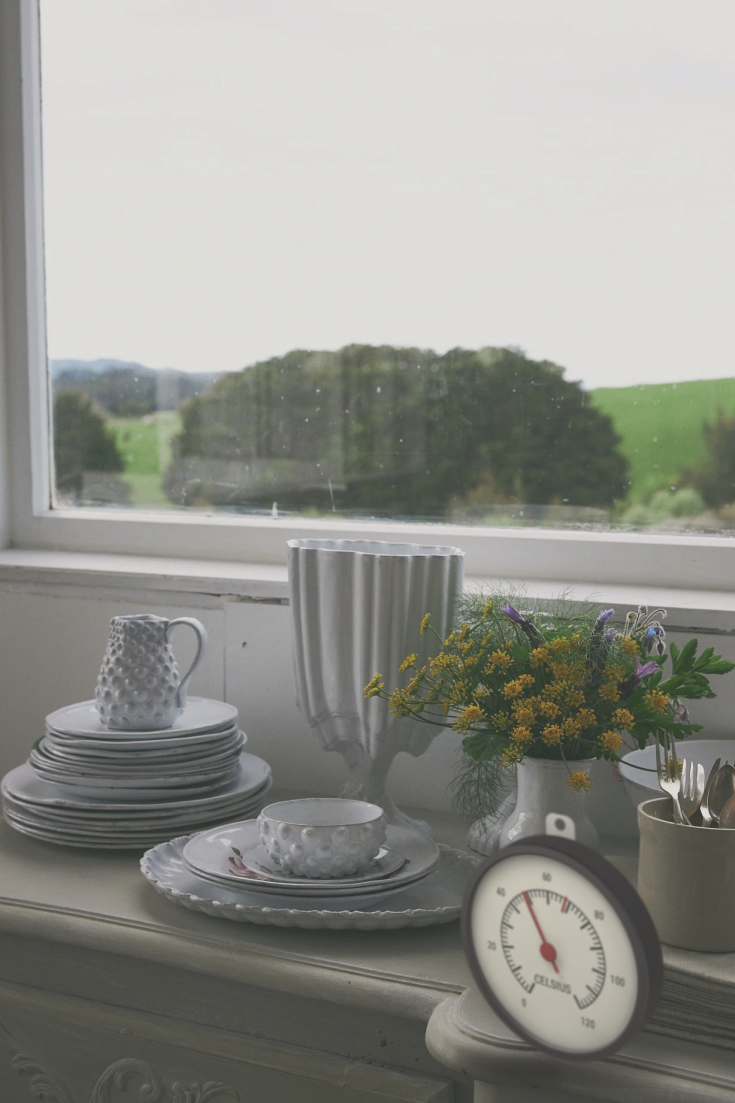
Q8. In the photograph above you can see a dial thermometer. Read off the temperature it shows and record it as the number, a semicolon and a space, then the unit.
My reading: 50; °C
